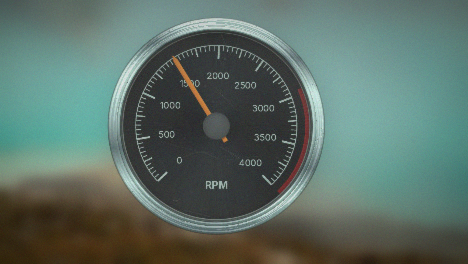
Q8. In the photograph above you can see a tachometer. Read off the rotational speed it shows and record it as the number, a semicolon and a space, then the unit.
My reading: 1500; rpm
